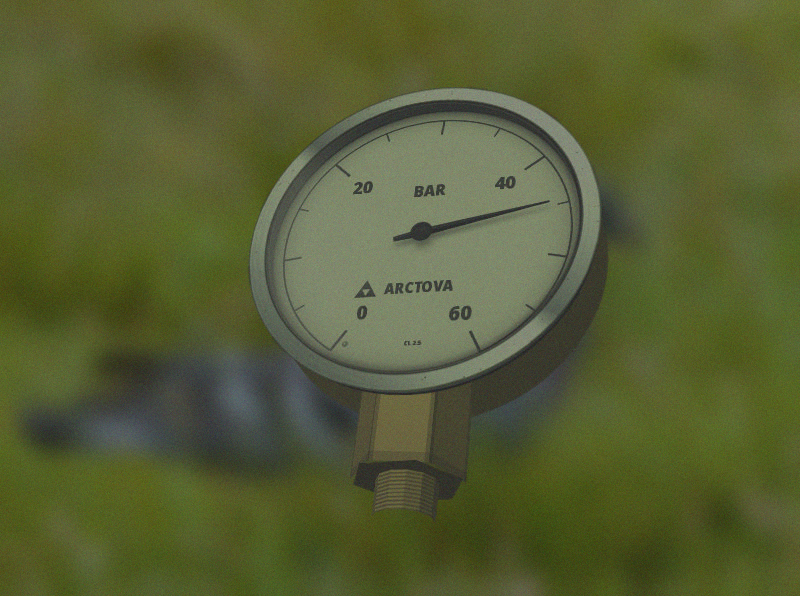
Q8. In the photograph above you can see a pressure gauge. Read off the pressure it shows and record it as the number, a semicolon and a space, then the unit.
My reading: 45; bar
